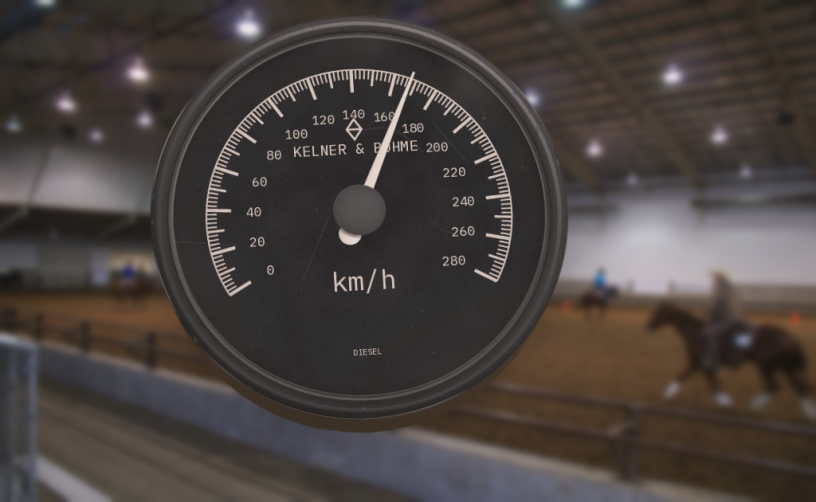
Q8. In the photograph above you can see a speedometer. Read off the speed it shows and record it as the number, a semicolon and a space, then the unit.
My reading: 168; km/h
